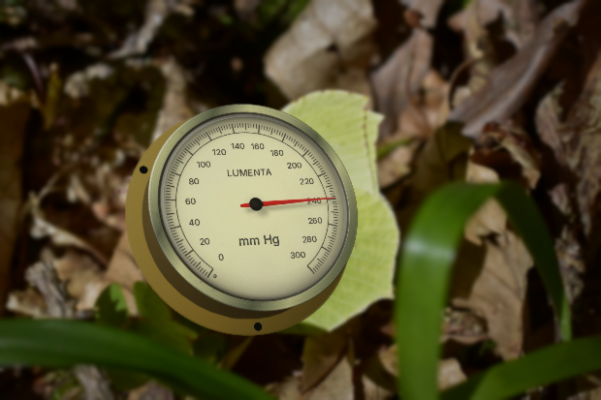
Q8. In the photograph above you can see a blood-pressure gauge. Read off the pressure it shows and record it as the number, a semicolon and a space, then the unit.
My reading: 240; mmHg
